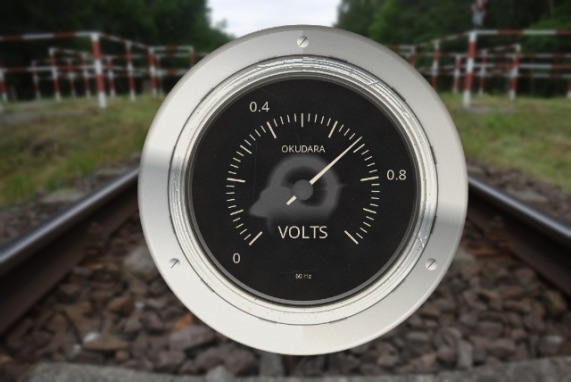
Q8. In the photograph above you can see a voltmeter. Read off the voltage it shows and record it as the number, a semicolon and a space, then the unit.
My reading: 0.68; V
